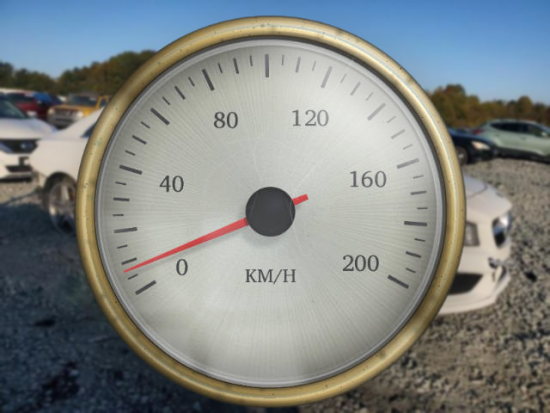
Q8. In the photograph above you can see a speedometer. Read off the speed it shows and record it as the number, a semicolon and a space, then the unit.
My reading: 7.5; km/h
